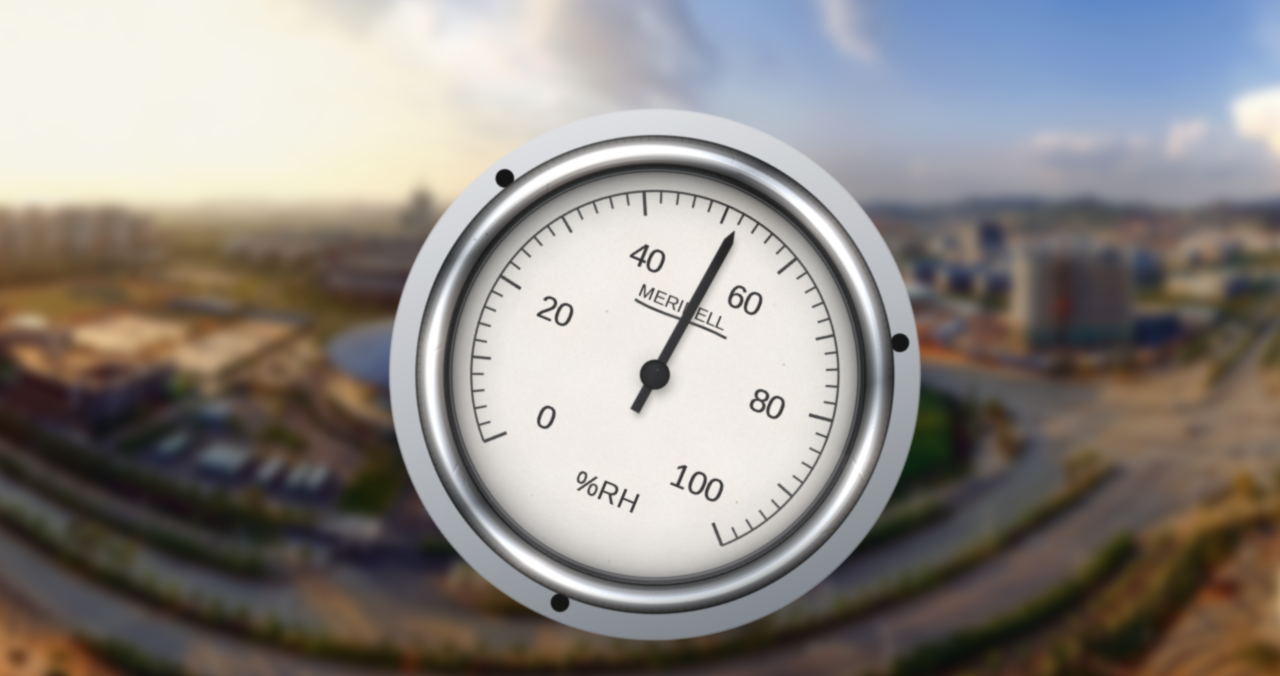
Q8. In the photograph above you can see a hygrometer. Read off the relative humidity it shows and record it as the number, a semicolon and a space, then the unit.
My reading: 52; %
